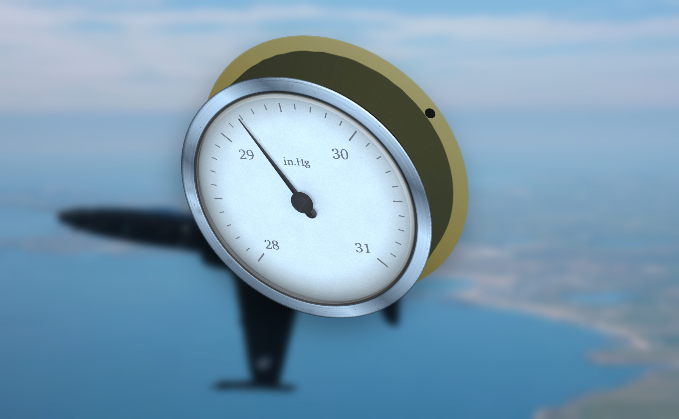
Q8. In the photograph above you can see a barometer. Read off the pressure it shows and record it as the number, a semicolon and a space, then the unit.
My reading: 29.2; inHg
